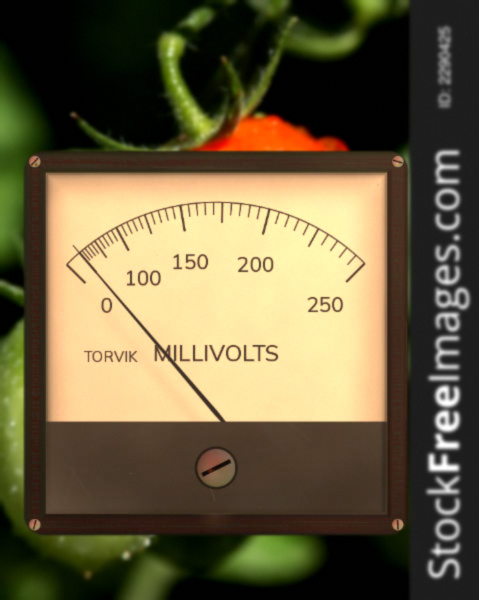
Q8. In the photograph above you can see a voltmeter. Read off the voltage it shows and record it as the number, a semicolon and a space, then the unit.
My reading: 50; mV
